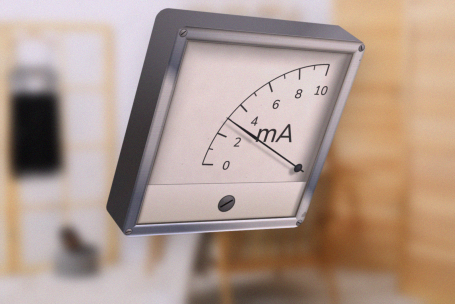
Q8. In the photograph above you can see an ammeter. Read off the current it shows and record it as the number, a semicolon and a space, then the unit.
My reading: 3; mA
